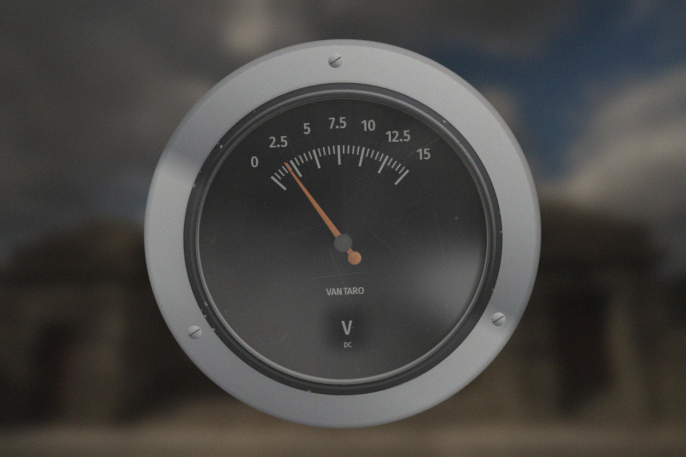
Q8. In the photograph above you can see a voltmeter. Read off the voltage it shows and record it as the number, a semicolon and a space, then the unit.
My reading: 2; V
